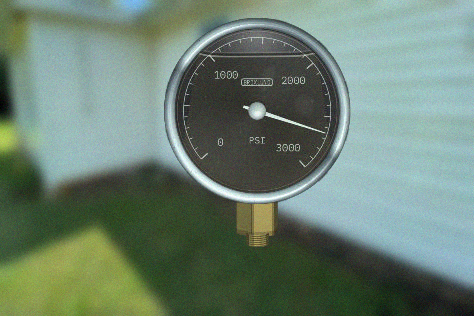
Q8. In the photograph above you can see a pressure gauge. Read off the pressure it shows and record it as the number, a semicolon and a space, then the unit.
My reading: 2650; psi
